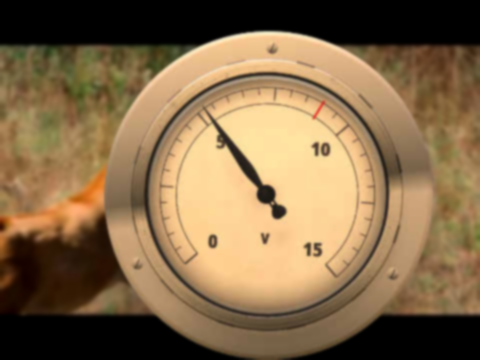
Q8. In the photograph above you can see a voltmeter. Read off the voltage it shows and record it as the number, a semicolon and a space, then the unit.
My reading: 5.25; V
